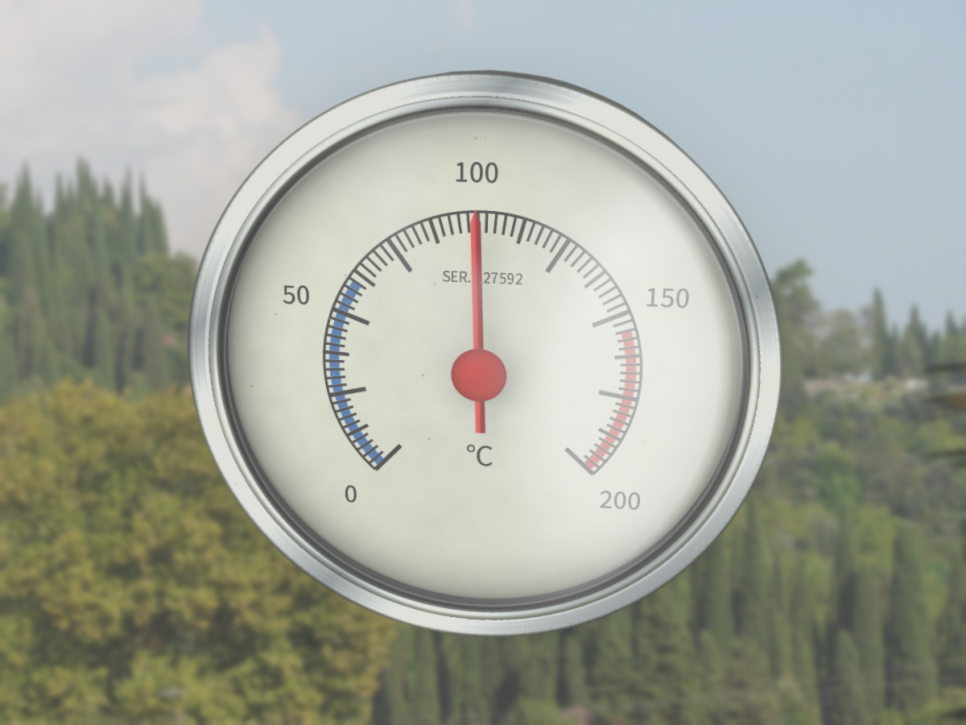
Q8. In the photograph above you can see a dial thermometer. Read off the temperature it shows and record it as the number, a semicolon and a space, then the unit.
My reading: 100; °C
